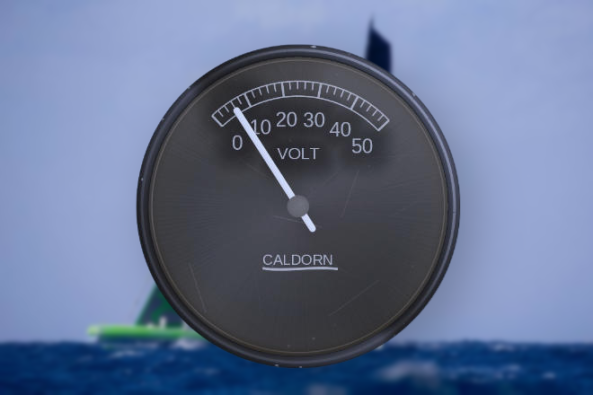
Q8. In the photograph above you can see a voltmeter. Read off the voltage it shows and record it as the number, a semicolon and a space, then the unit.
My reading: 6; V
